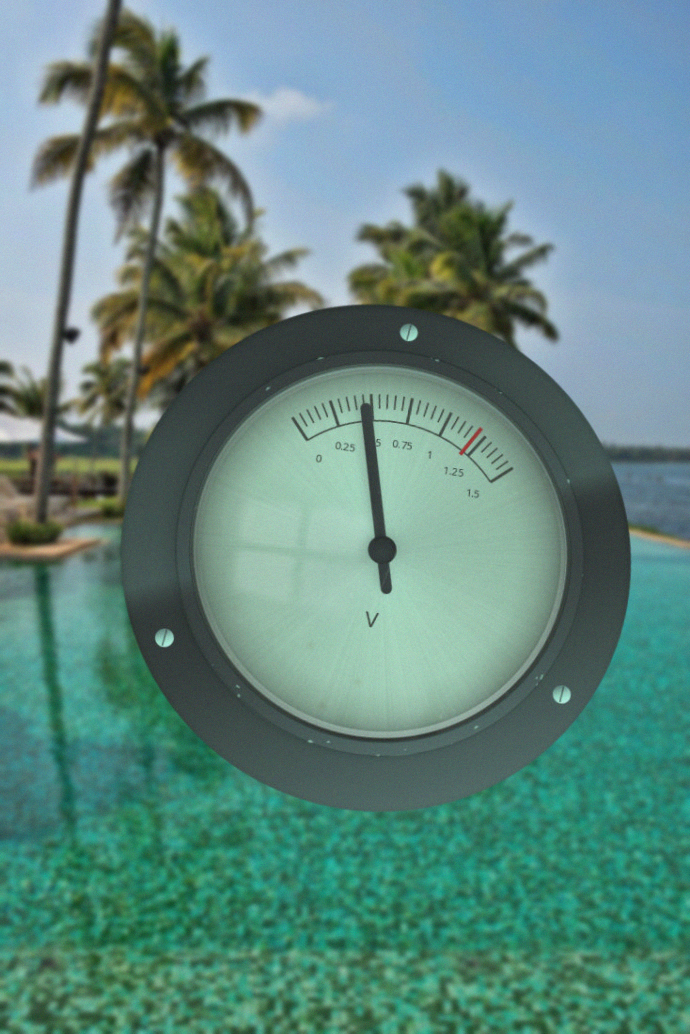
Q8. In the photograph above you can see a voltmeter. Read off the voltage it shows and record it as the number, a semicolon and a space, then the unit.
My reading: 0.45; V
